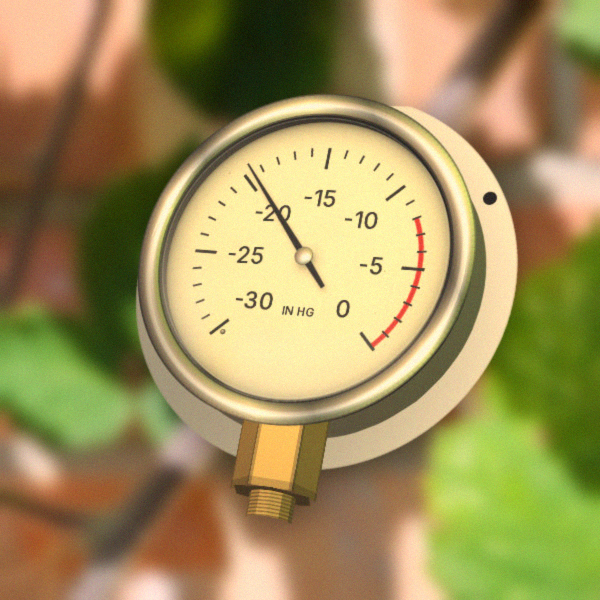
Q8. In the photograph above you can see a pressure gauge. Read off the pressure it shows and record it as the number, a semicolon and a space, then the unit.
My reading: -19.5; inHg
